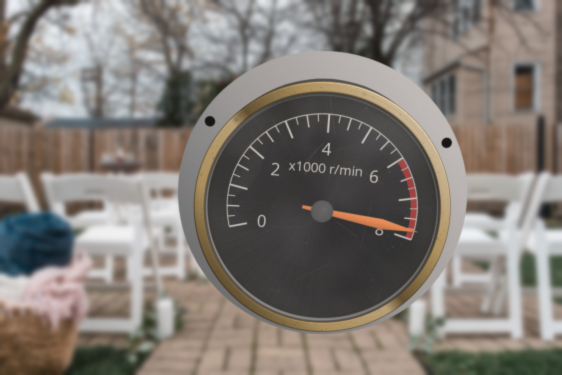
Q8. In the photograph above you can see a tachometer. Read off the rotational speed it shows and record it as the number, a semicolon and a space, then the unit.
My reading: 7750; rpm
